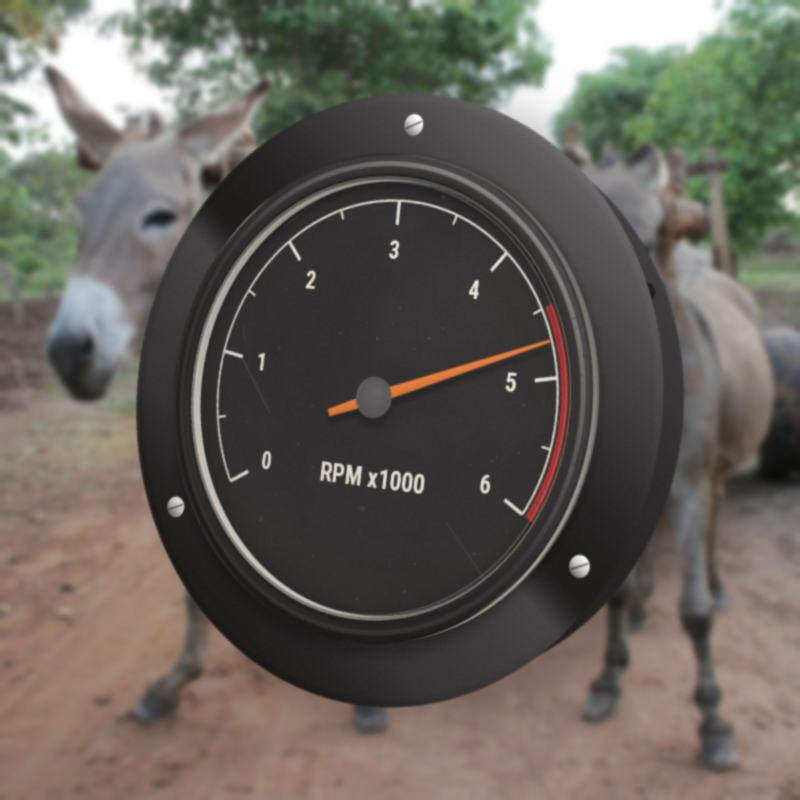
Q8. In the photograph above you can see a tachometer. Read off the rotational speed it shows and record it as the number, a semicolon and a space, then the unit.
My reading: 4750; rpm
